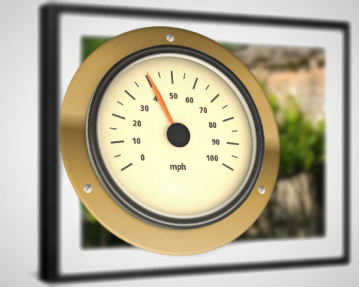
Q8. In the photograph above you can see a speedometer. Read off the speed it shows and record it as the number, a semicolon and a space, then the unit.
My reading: 40; mph
